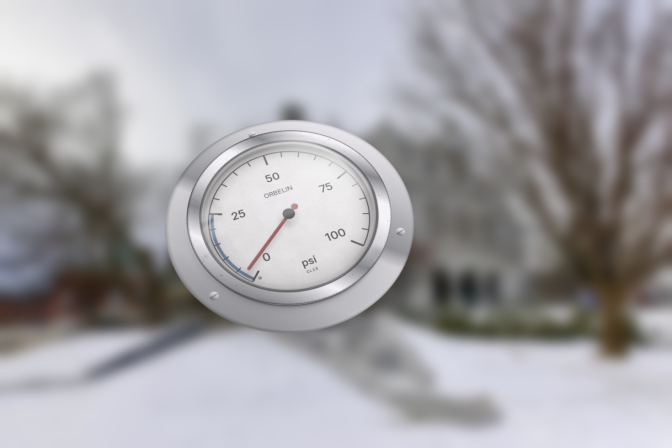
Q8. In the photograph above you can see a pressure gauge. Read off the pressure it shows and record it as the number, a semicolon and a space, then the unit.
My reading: 2.5; psi
